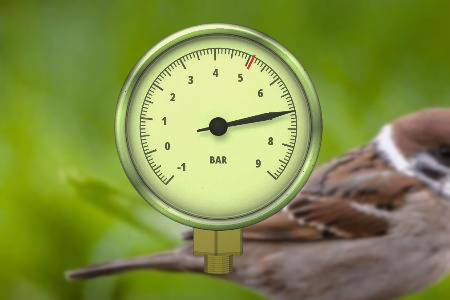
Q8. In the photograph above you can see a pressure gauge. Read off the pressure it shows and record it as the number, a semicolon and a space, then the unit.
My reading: 7; bar
